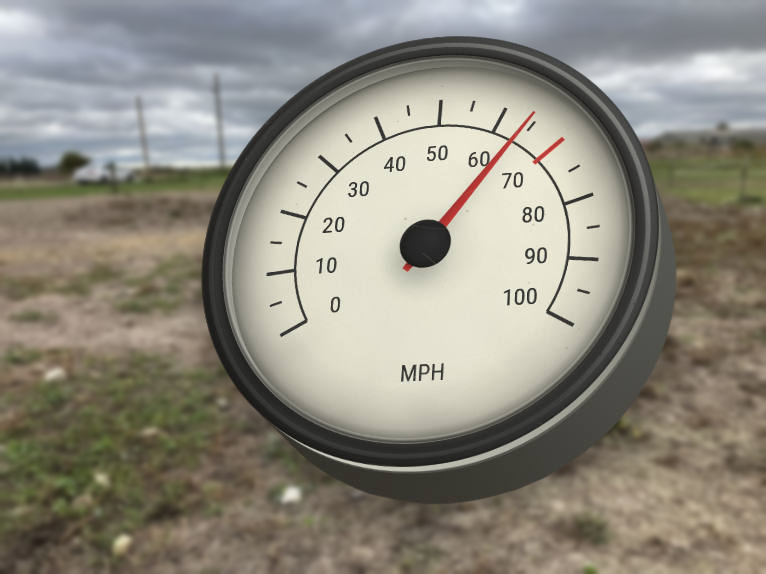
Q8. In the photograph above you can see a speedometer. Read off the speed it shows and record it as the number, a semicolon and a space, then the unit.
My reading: 65; mph
